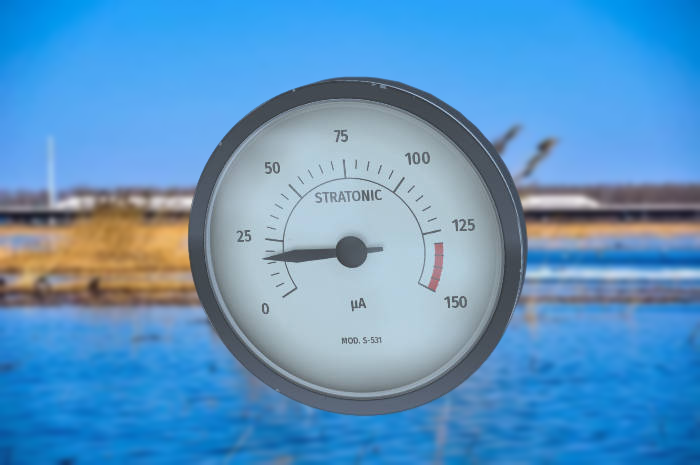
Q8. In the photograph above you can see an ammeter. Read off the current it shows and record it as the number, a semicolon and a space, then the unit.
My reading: 17.5; µA
